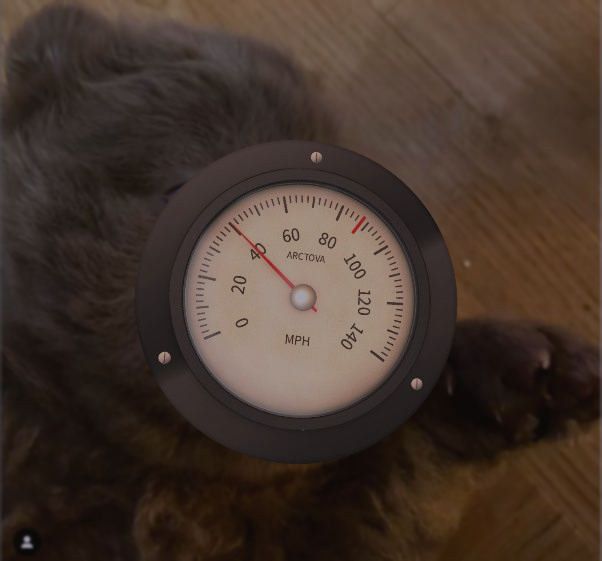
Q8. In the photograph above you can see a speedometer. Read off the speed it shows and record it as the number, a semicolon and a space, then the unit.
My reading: 40; mph
